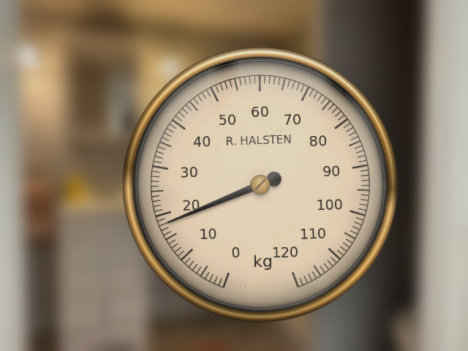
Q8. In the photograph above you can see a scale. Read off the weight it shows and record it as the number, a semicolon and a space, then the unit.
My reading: 18; kg
